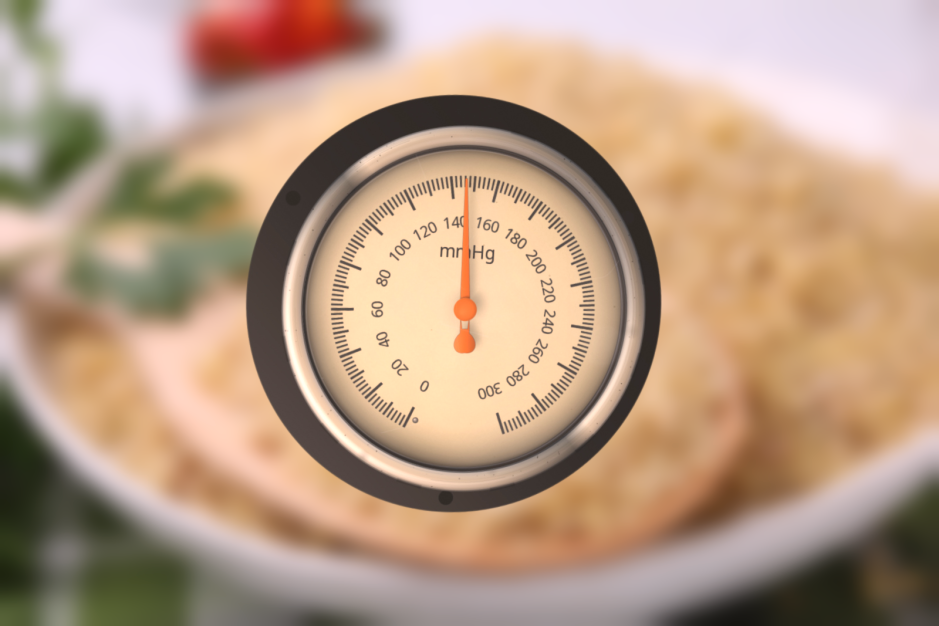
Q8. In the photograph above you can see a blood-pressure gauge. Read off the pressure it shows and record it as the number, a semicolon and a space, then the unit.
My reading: 146; mmHg
